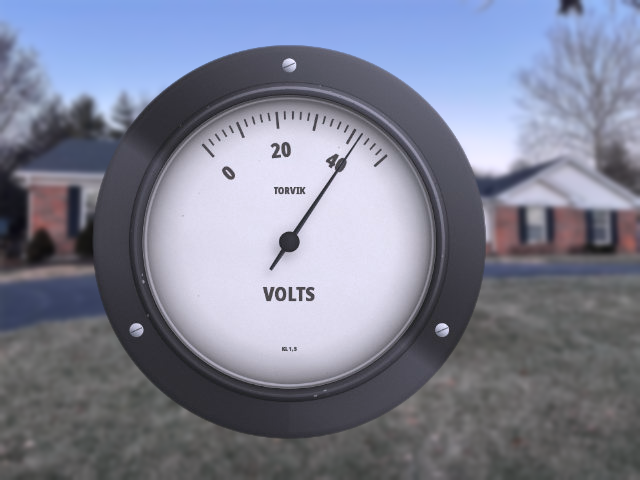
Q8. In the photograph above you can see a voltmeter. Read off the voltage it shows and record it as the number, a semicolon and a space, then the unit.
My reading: 42; V
